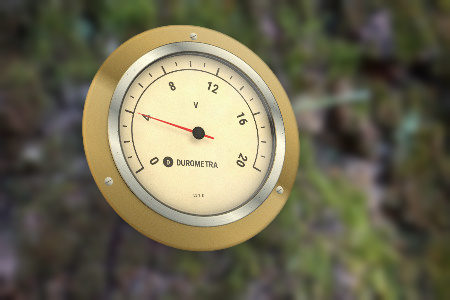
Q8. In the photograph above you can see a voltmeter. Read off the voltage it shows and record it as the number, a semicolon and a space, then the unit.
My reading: 4; V
